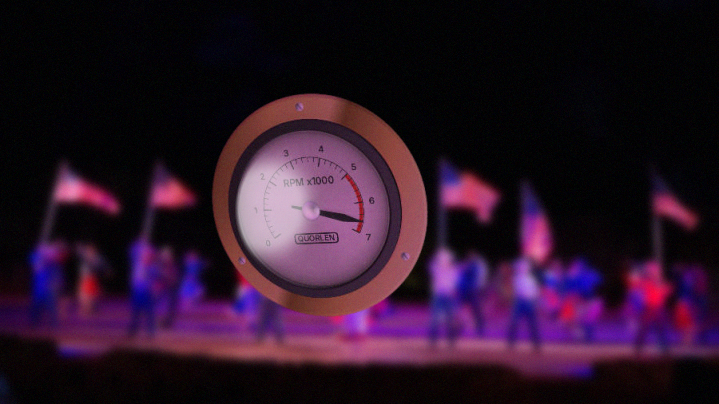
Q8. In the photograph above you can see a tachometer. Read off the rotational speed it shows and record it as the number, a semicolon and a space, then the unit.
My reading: 6600; rpm
